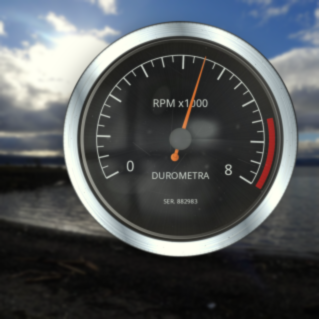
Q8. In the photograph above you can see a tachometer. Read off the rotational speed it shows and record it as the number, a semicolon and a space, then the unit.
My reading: 4500; rpm
